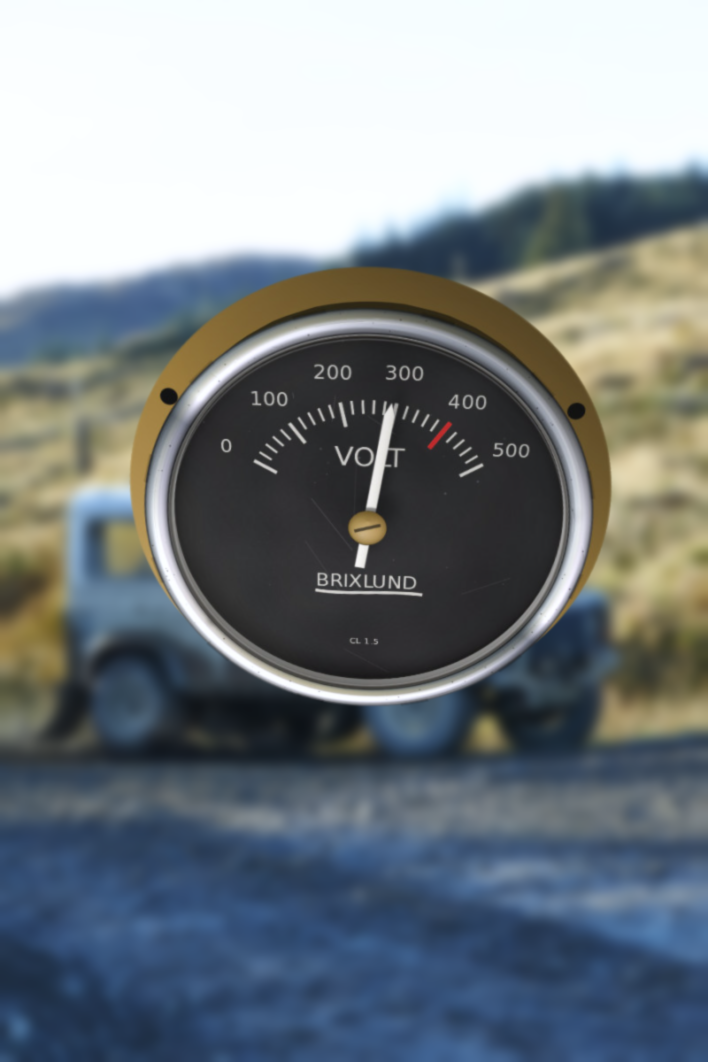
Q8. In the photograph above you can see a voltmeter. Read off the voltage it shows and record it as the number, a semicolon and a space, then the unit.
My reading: 290; V
